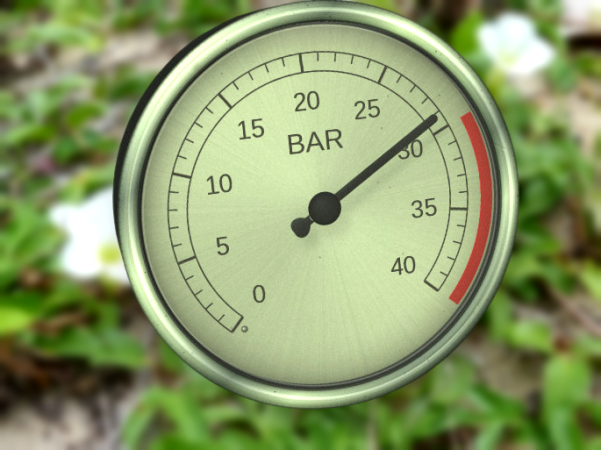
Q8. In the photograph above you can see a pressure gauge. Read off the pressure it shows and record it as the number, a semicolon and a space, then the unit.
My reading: 29; bar
